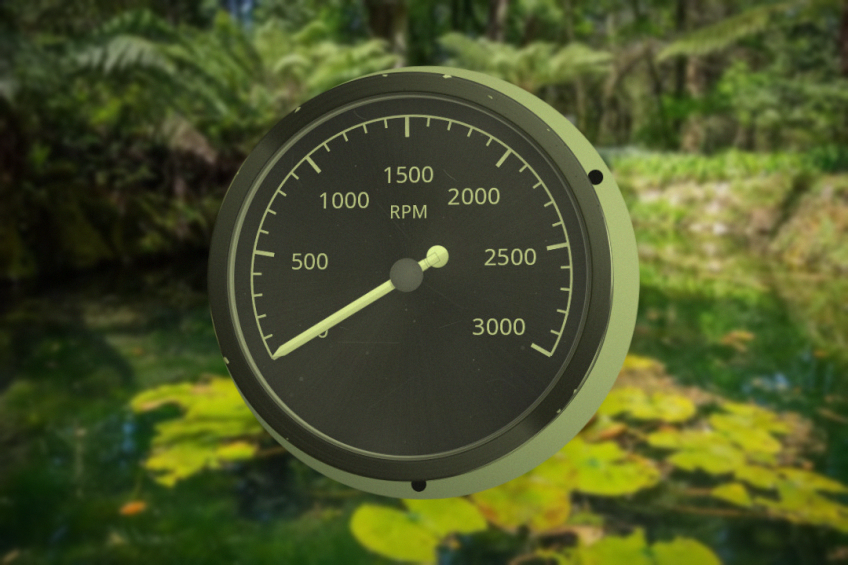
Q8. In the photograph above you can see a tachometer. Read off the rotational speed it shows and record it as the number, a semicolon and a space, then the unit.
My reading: 0; rpm
